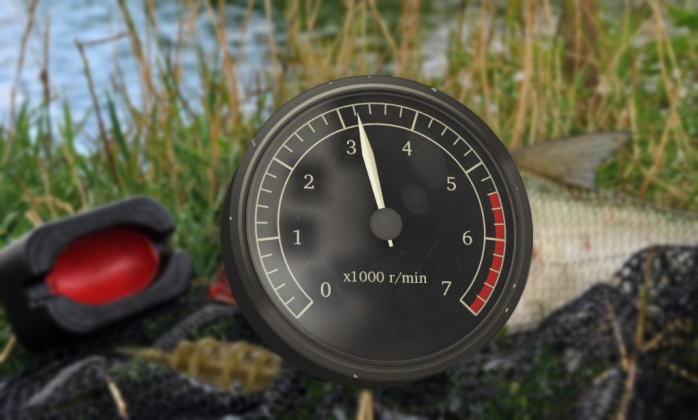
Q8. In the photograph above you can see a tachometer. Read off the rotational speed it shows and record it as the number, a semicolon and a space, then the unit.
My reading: 3200; rpm
